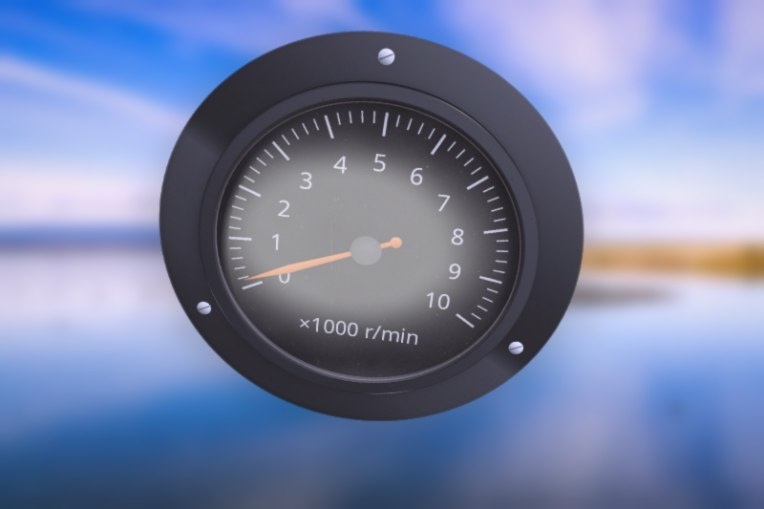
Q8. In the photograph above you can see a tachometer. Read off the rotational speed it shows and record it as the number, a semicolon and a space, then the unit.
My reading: 200; rpm
